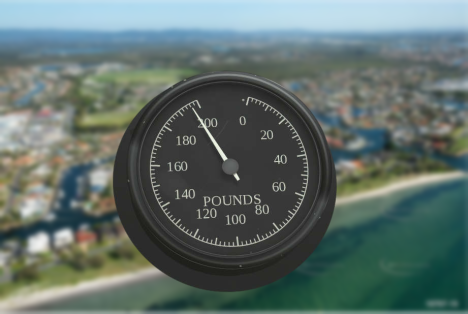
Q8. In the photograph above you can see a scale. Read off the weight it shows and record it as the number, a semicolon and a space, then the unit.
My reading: 196; lb
